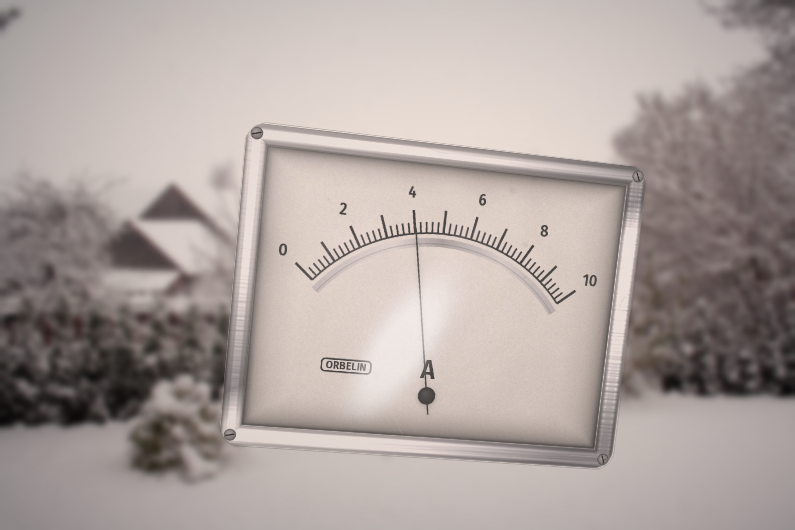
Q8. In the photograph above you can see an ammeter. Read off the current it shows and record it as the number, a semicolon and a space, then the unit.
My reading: 4; A
